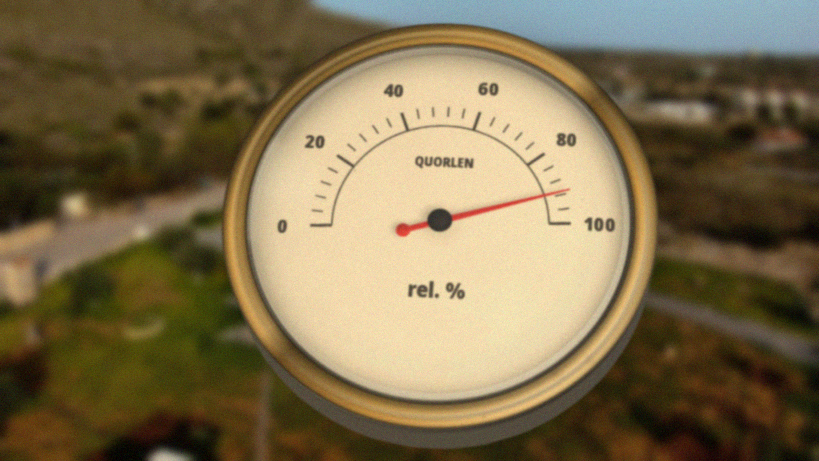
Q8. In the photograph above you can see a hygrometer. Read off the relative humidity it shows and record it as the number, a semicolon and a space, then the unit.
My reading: 92; %
